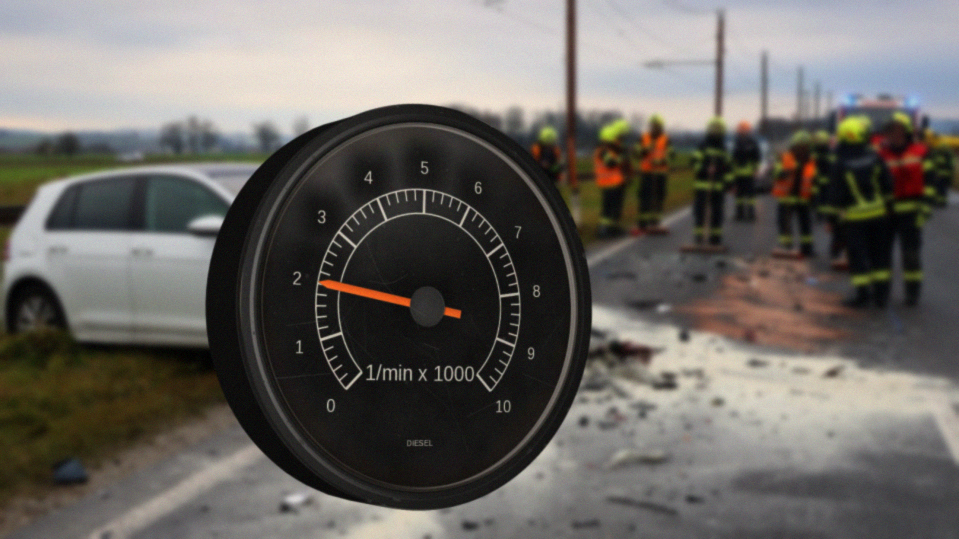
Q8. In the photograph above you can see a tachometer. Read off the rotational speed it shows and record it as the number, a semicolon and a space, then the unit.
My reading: 2000; rpm
